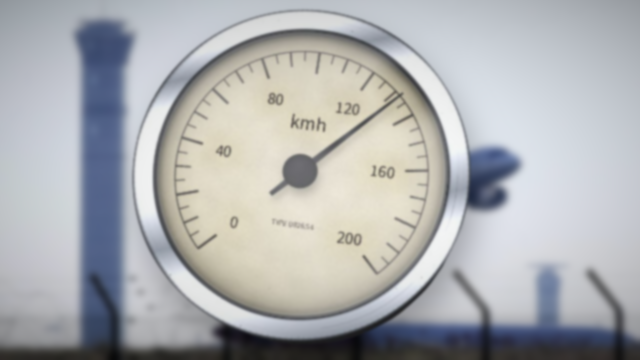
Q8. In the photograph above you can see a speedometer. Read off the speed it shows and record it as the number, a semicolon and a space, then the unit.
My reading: 132.5; km/h
